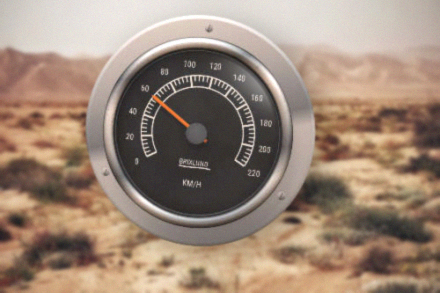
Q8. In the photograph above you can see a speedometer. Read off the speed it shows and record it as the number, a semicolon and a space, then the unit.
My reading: 60; km/h
